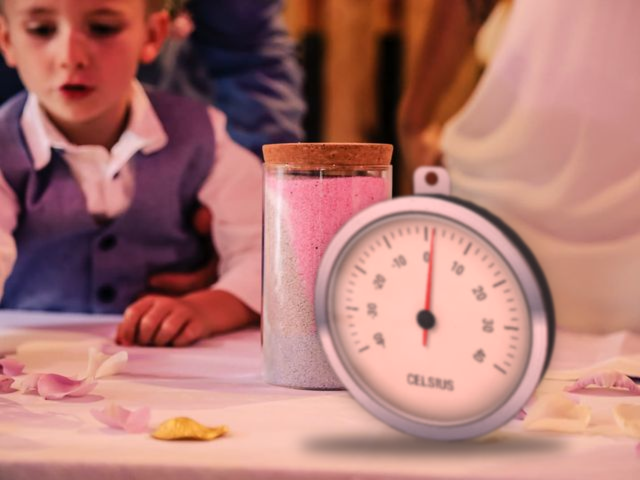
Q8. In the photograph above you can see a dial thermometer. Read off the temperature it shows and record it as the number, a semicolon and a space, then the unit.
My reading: 2; °C
